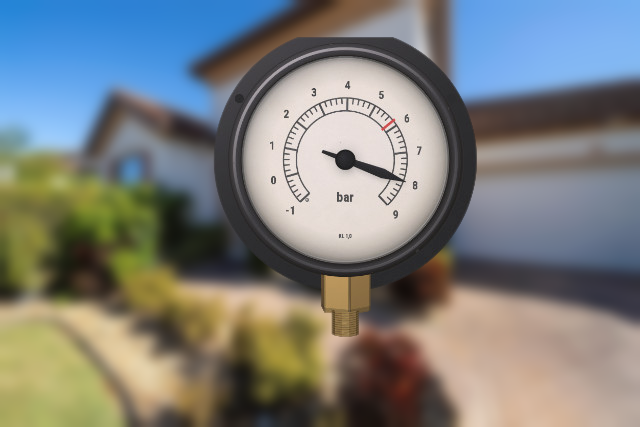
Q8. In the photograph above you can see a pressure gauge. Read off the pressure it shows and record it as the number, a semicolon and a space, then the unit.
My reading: 8; bar
